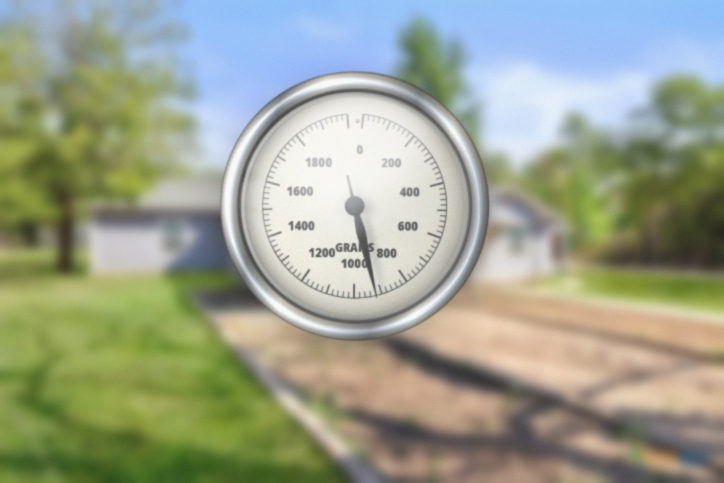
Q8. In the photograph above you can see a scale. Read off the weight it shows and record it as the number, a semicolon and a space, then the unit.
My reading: 920; g
